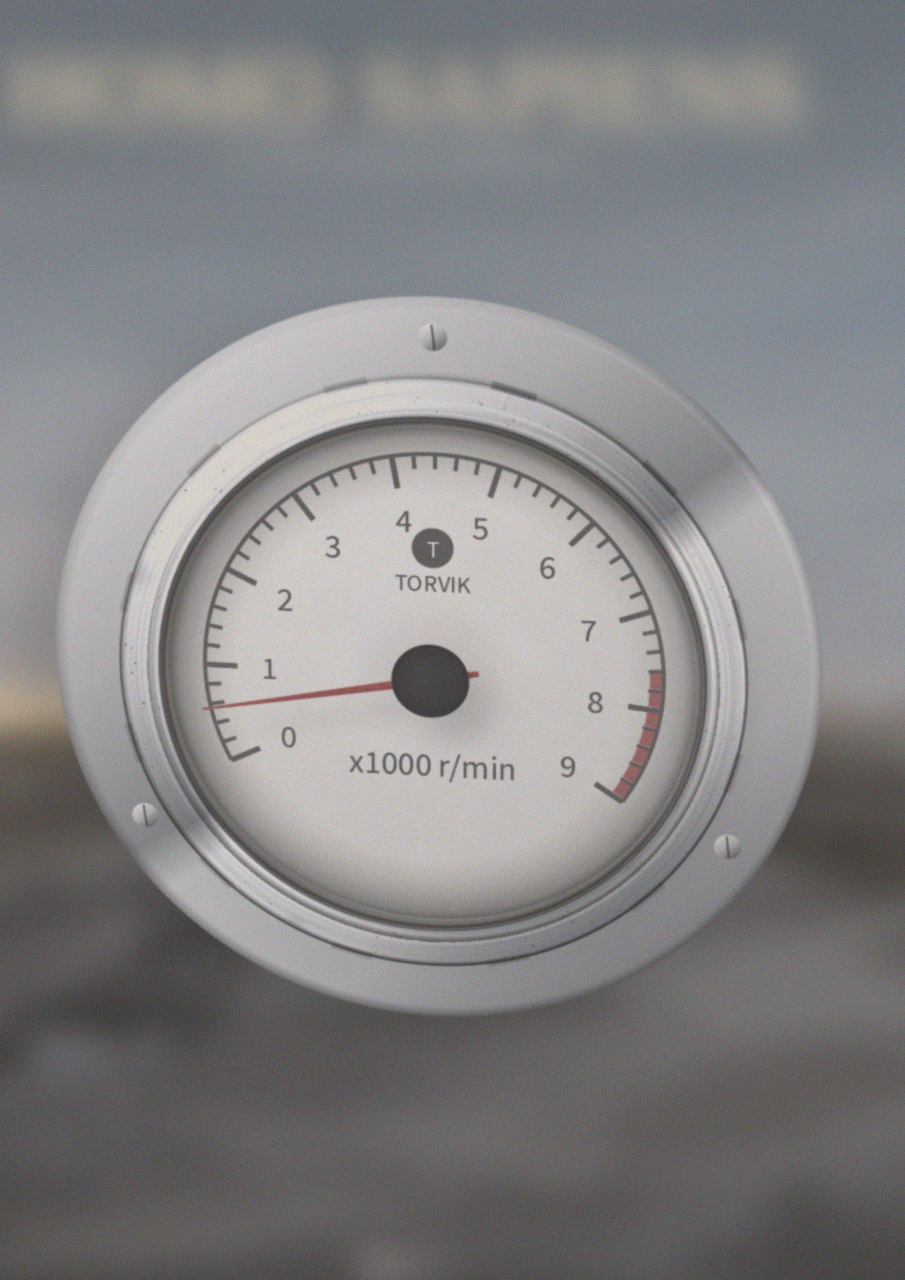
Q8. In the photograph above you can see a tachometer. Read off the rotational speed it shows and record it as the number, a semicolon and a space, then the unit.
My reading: 600; rpm
